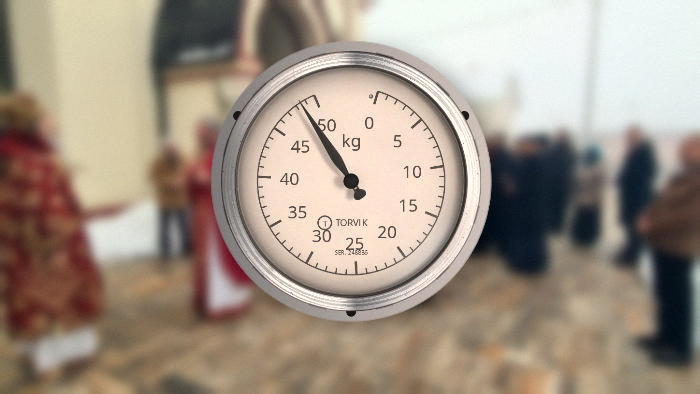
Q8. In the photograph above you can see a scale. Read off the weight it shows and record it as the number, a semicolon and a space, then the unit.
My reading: 48.5; kg
